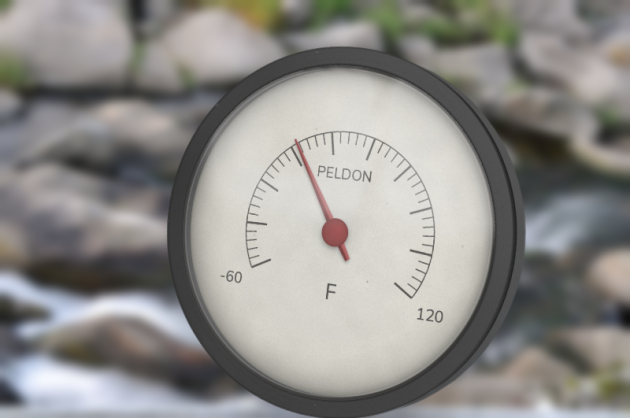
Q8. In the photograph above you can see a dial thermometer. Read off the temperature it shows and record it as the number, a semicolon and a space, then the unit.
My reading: 4; °F
